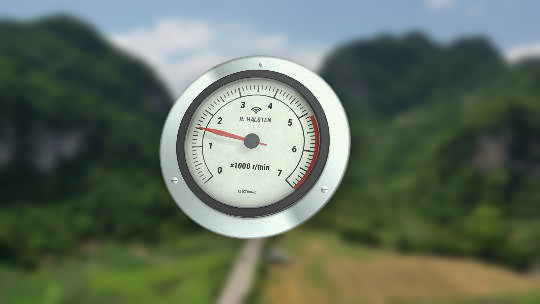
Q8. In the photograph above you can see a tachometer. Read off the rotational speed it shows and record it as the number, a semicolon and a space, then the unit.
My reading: 1500; rpm
